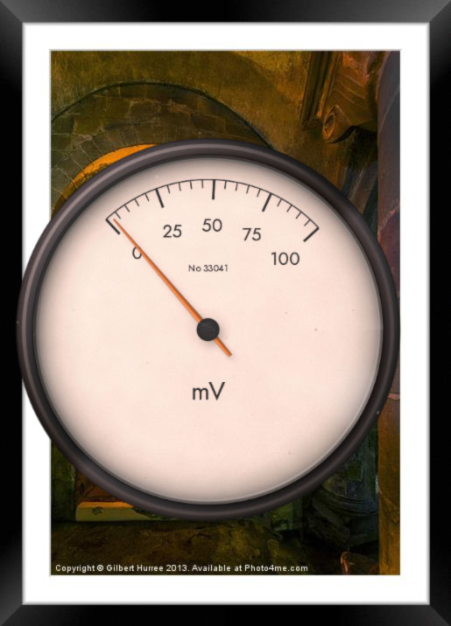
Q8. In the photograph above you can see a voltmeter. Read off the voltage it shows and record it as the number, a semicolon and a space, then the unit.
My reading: 2.5; mV
